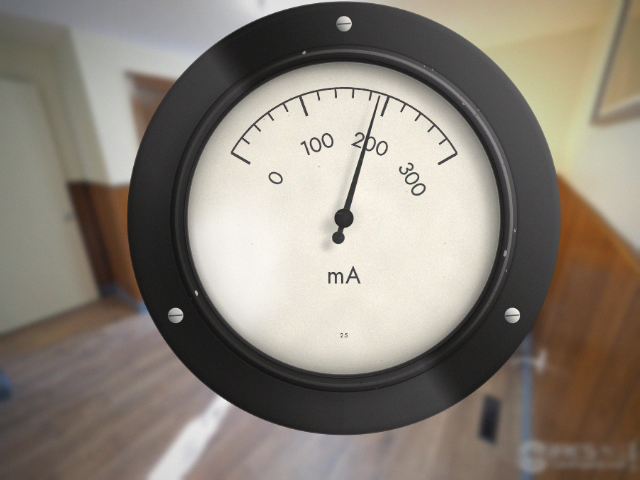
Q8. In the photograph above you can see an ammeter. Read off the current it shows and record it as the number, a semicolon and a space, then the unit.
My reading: 190; mA
